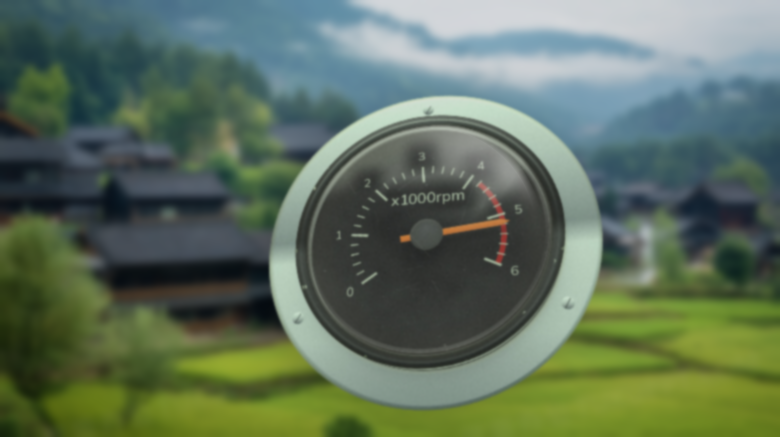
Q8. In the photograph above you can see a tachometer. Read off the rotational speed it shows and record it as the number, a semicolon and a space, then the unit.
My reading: 5200; rpm
